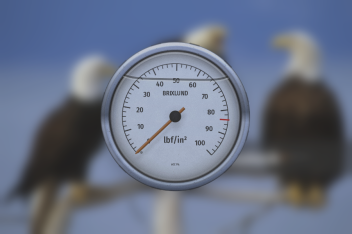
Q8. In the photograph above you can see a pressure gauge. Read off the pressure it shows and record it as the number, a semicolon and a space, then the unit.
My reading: 0; psi
